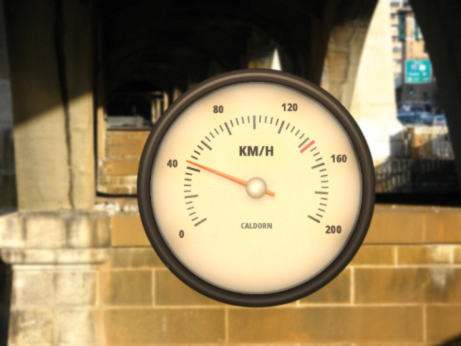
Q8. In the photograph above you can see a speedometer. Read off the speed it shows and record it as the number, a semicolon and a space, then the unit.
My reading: 44; km/h
